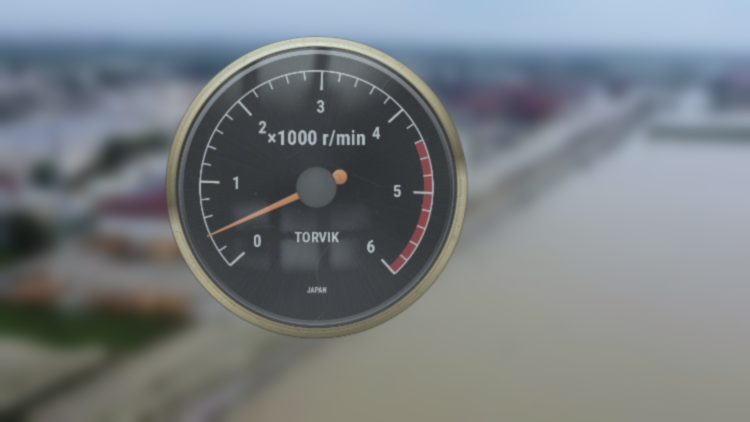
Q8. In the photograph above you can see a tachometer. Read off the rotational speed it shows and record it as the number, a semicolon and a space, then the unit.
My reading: 400; rpm
